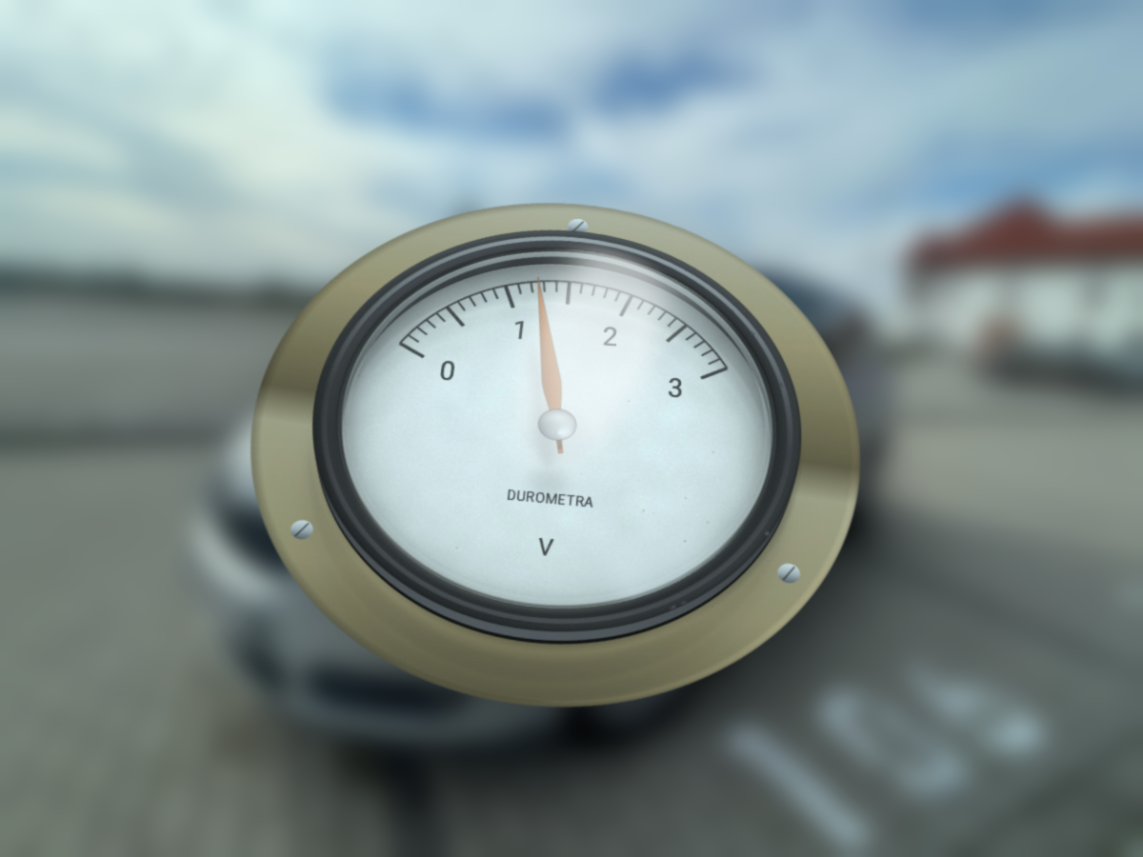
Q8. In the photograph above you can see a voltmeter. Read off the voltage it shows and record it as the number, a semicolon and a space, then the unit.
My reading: 1.25; V
